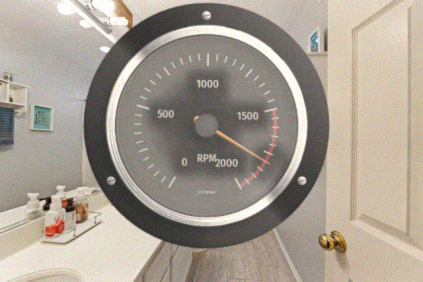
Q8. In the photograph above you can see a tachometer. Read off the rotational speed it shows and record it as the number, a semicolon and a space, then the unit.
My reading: 1800; rpm
